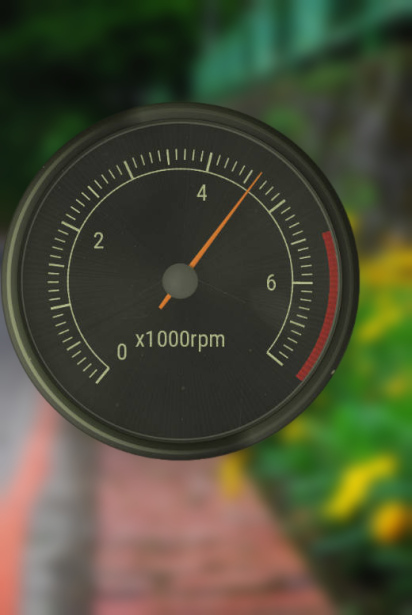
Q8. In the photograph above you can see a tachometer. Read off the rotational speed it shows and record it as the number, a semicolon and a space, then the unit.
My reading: 4600; rpm
